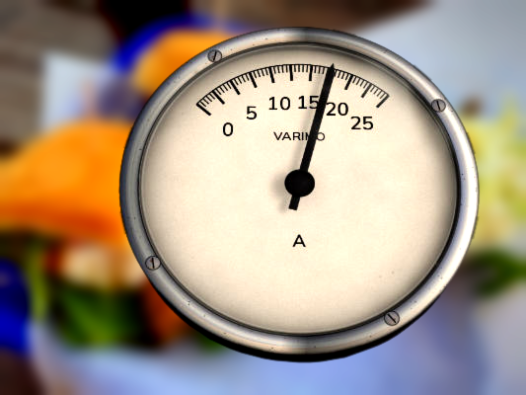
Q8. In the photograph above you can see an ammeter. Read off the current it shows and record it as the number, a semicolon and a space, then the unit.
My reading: 17.5; A
